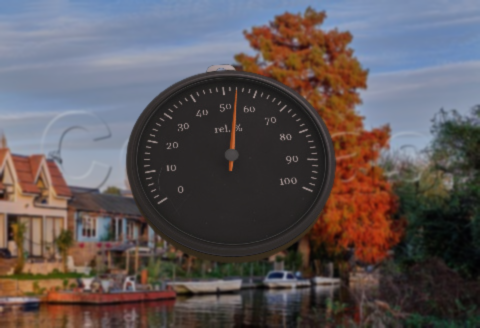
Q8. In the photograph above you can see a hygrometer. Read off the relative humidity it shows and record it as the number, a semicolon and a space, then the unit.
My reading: 54; %
